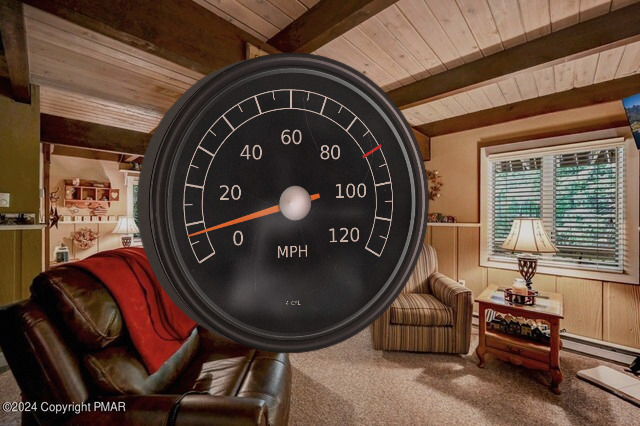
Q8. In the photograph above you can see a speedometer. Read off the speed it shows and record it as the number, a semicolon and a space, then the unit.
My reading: 7.5; mph
